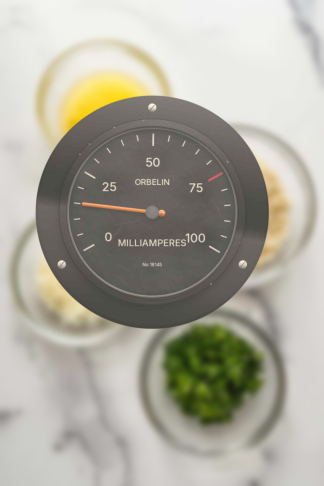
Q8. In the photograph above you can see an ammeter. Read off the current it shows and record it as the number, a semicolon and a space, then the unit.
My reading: 15; mA
